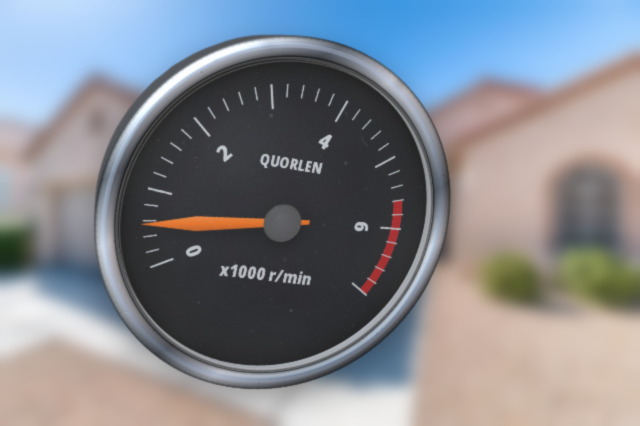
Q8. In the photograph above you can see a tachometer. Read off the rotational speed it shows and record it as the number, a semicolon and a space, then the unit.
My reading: 600; rpm
